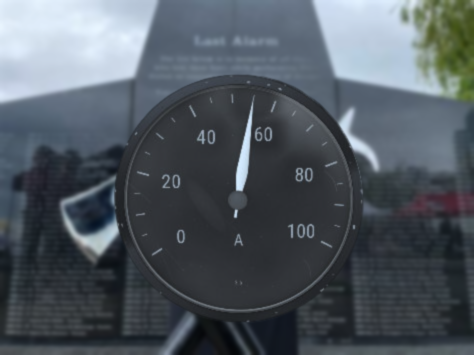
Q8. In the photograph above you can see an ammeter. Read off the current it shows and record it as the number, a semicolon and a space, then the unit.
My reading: 55; A
